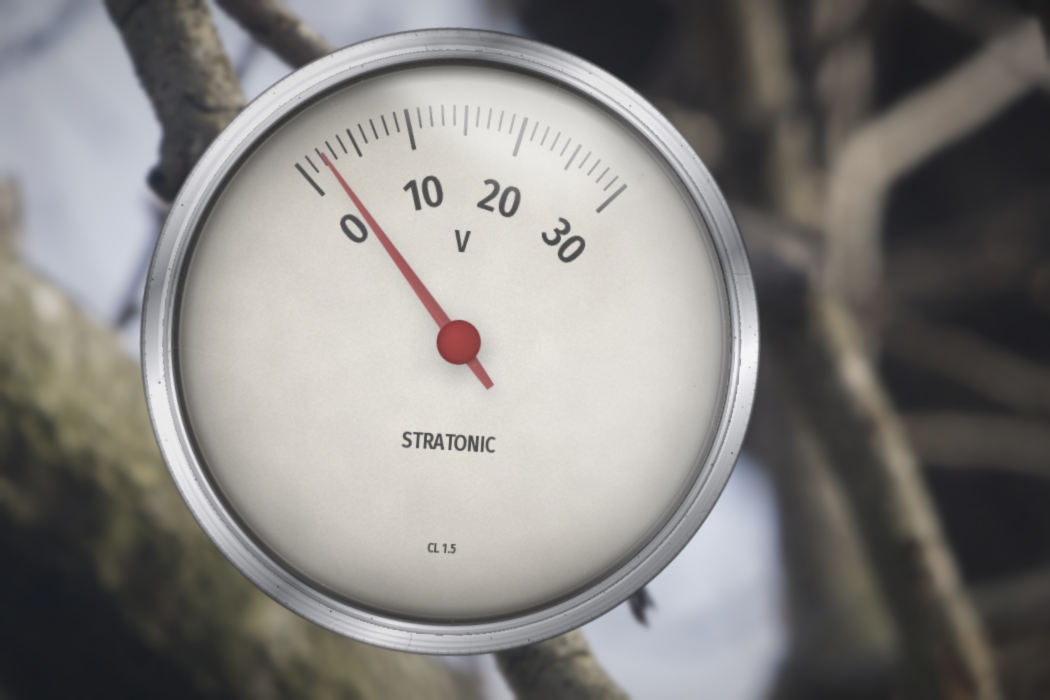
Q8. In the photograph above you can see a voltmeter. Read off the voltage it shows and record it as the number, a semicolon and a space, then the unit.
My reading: 2; V
